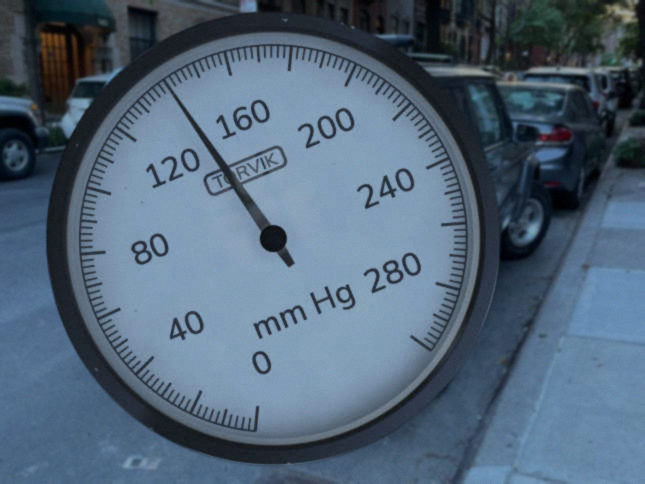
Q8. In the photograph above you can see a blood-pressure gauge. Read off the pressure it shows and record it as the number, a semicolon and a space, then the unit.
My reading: 140; mmHg
